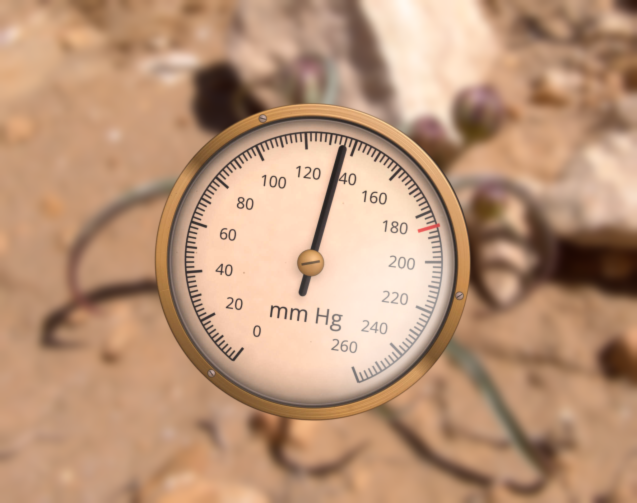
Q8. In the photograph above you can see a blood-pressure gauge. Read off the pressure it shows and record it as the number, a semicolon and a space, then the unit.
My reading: 136; mmHg
